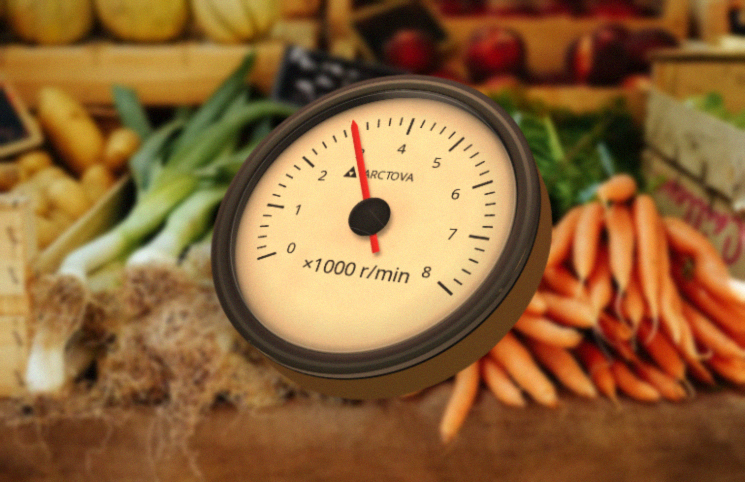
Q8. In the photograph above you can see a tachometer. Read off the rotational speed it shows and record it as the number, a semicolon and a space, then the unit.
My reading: 3000; rpm
